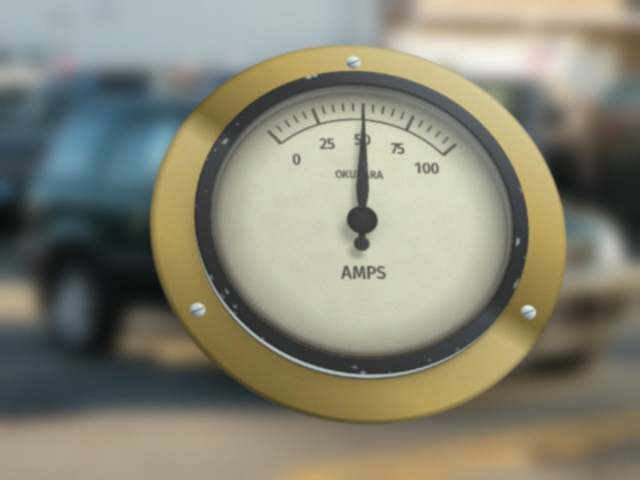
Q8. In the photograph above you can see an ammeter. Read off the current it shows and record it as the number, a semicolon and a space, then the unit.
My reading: 50; A
